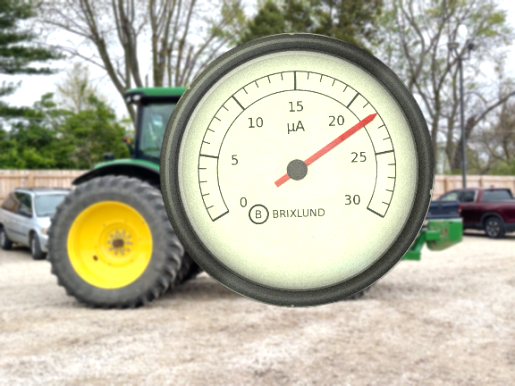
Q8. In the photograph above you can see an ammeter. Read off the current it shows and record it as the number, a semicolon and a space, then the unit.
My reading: 22; µA
